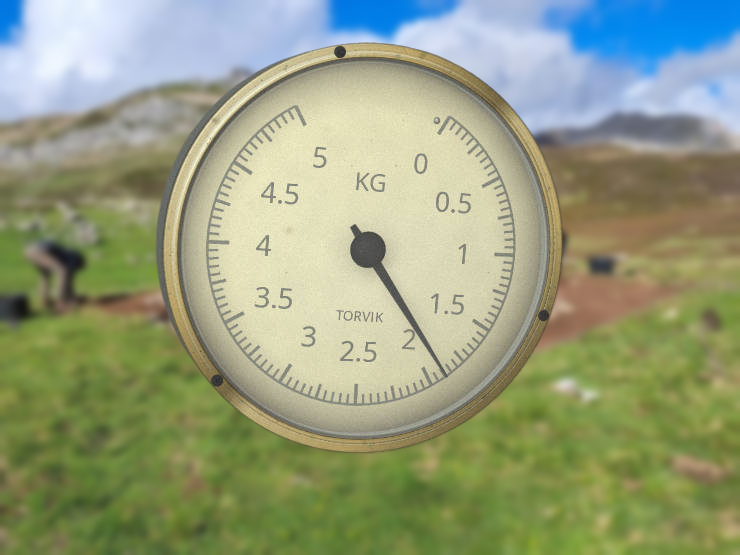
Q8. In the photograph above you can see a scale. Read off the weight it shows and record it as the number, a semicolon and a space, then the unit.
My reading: 1.9; kg
